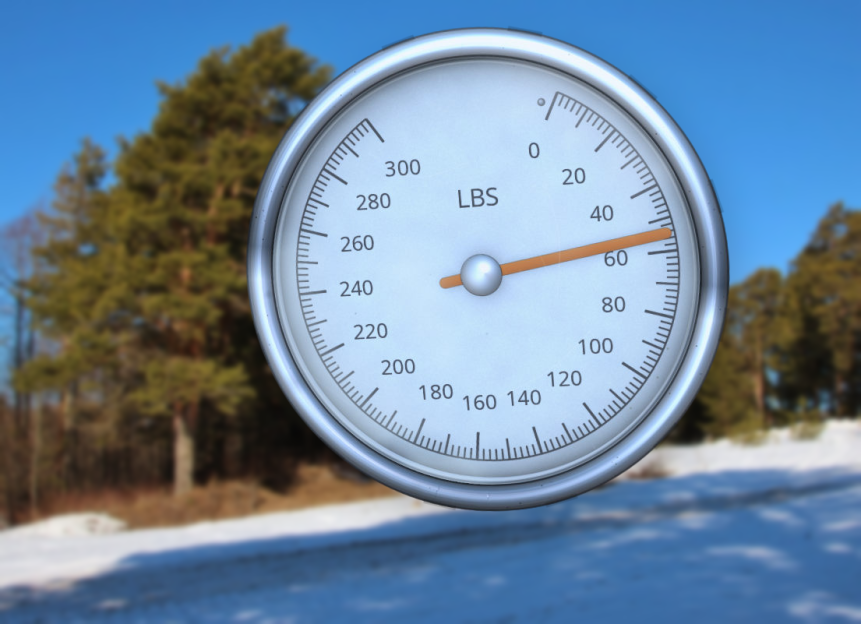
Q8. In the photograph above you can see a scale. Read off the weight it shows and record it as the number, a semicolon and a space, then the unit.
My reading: 54; lb
